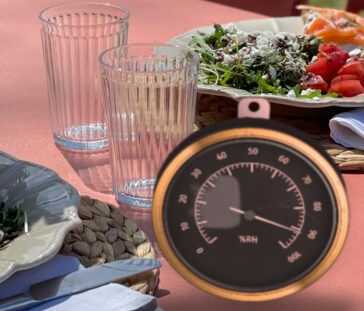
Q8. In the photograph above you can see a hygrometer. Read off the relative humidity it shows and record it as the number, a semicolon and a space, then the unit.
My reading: 90; %
